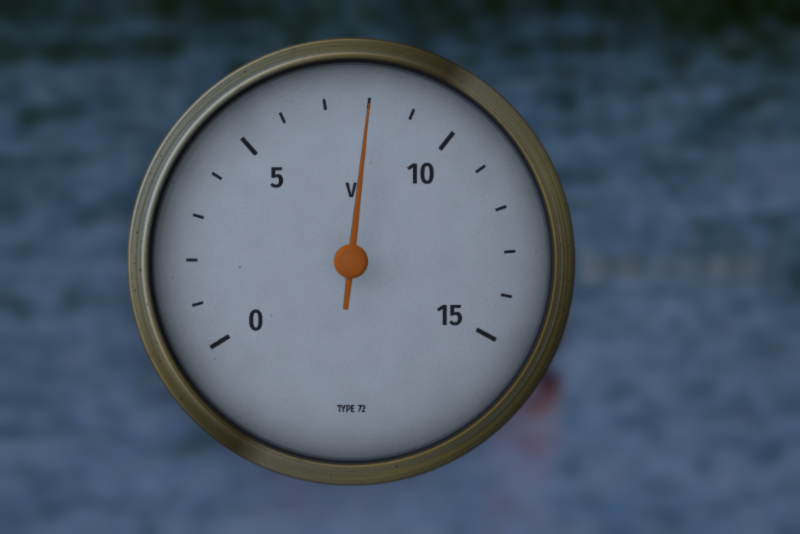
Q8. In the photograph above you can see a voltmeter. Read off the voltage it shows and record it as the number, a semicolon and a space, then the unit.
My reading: 8; V
